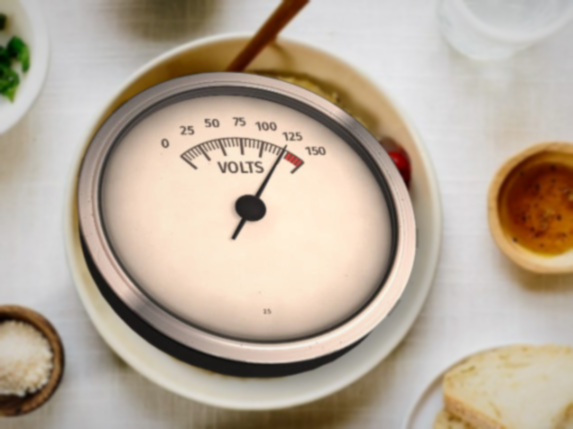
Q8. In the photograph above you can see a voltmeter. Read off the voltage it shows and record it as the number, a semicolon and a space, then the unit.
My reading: 125; V
